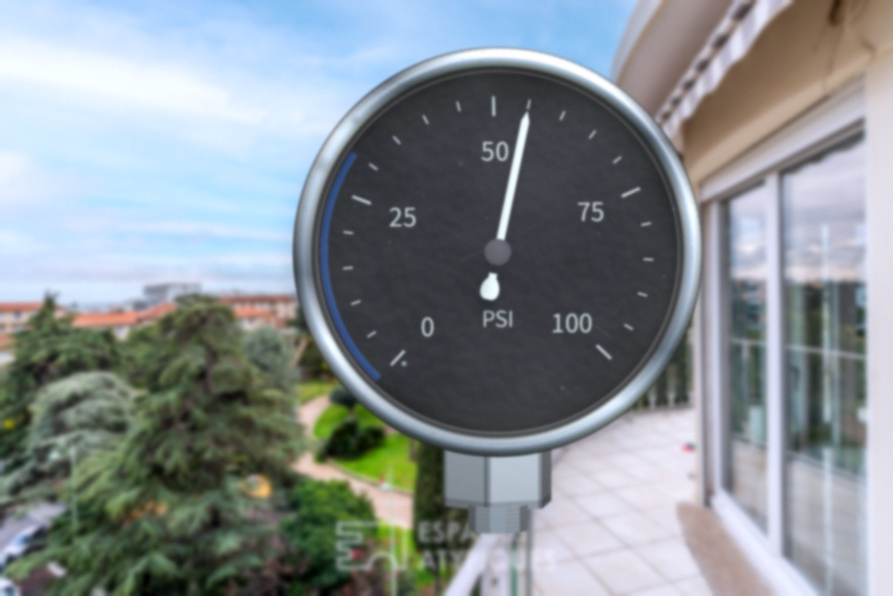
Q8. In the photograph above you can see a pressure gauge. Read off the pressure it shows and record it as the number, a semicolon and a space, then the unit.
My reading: 55; psi
